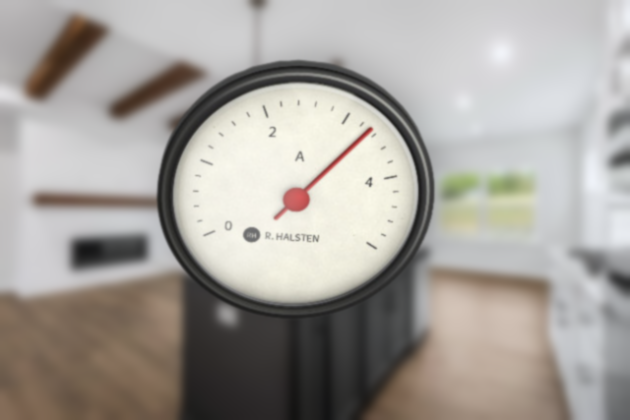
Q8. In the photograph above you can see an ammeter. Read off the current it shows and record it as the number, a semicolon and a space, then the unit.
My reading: 3.3; A
